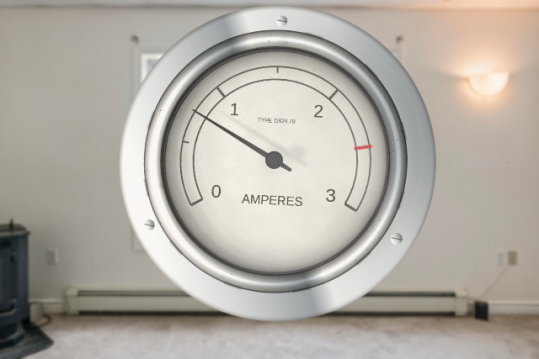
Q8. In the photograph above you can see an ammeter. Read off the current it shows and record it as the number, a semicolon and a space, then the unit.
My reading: 0.75; A
